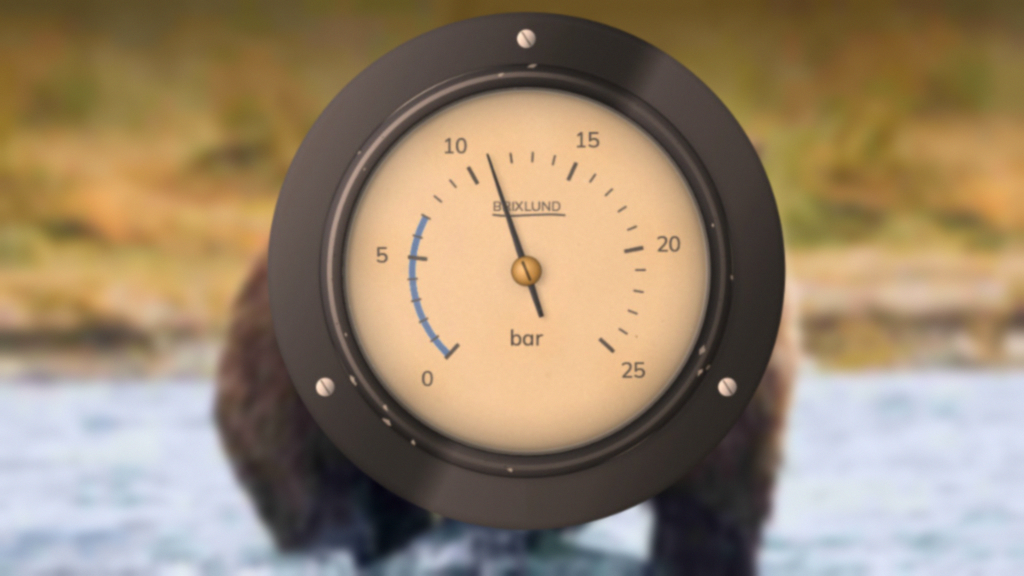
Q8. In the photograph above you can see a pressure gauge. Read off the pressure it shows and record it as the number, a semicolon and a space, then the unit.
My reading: 11; bar
